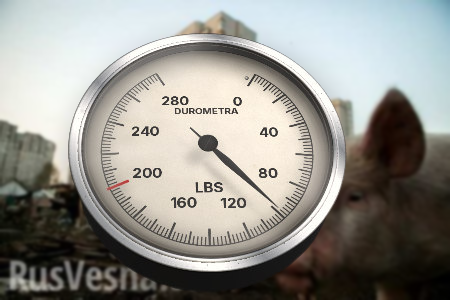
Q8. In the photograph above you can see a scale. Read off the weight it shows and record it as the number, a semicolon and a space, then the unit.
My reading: 100; lb
